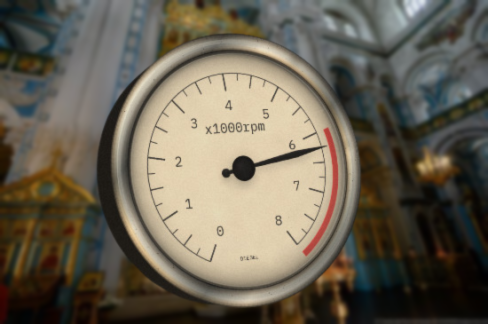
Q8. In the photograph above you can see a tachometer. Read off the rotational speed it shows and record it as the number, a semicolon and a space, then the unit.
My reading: 6250; rpm
